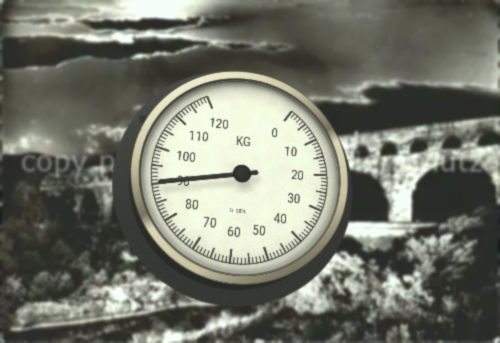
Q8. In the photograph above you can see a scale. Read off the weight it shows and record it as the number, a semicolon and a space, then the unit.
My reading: 90; kg
